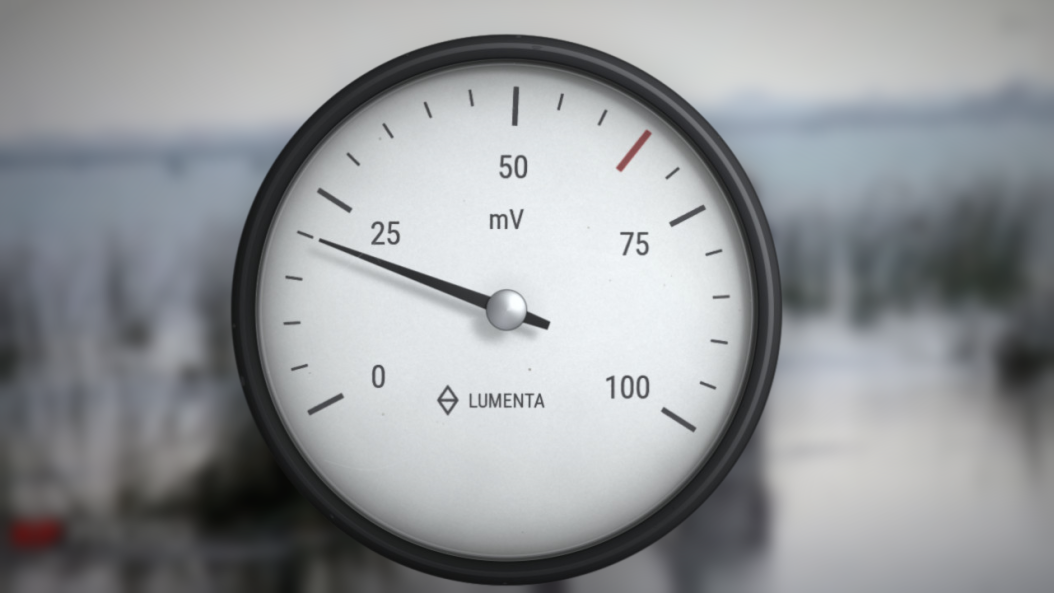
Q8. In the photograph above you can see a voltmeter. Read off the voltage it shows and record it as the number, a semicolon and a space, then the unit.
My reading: 20; mV
